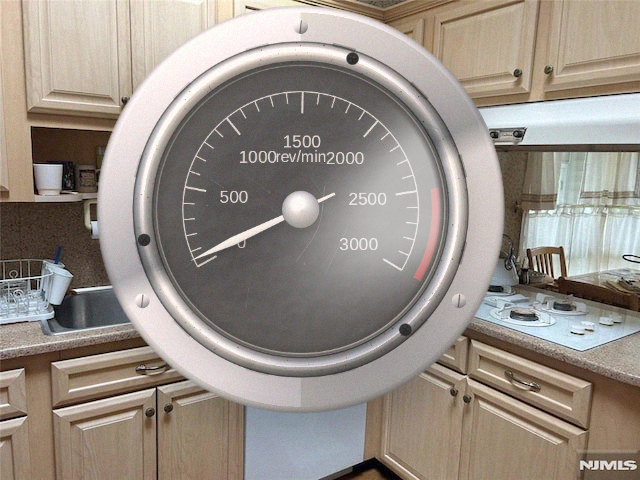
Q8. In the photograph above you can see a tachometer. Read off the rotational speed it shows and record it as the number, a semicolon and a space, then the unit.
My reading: 50; rpm
